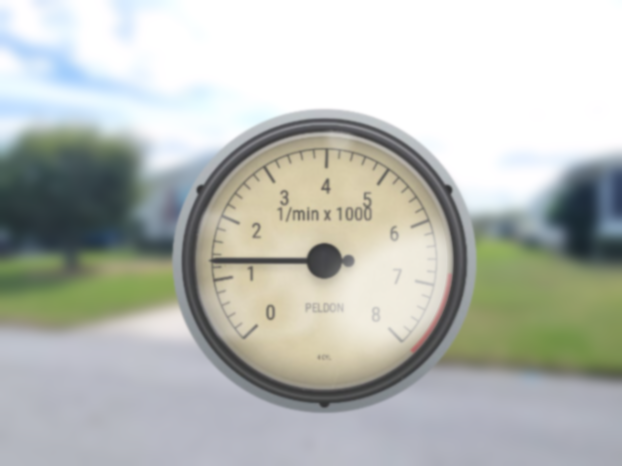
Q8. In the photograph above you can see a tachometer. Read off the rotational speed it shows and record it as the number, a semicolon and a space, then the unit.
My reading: 1300; rpm
